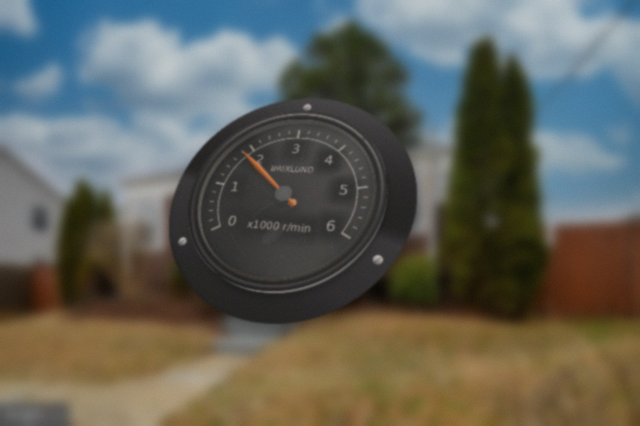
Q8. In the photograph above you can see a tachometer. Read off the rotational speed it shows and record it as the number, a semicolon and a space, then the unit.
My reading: 1800; rpm
